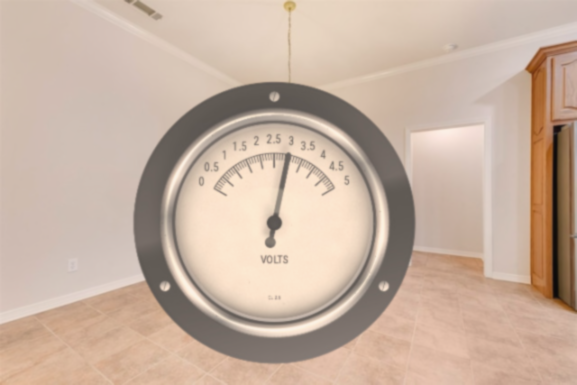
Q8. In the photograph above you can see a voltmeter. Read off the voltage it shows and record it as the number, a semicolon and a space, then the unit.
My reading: 3; V
